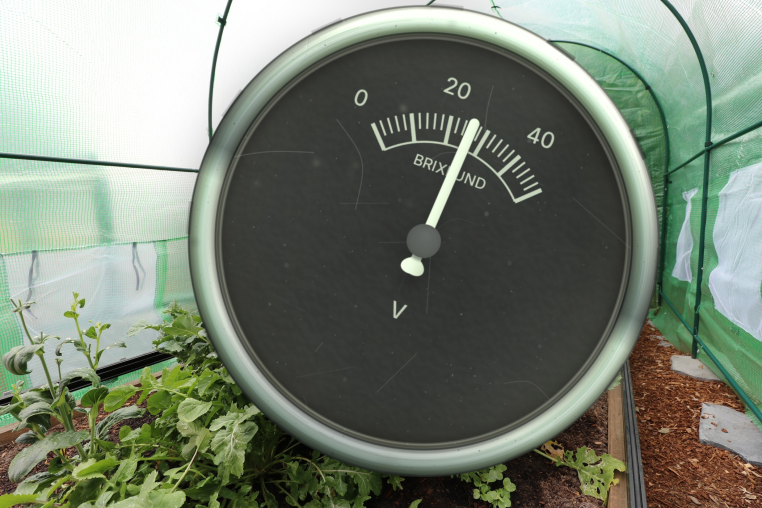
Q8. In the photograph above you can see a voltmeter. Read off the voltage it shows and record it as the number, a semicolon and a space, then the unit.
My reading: 26; V
